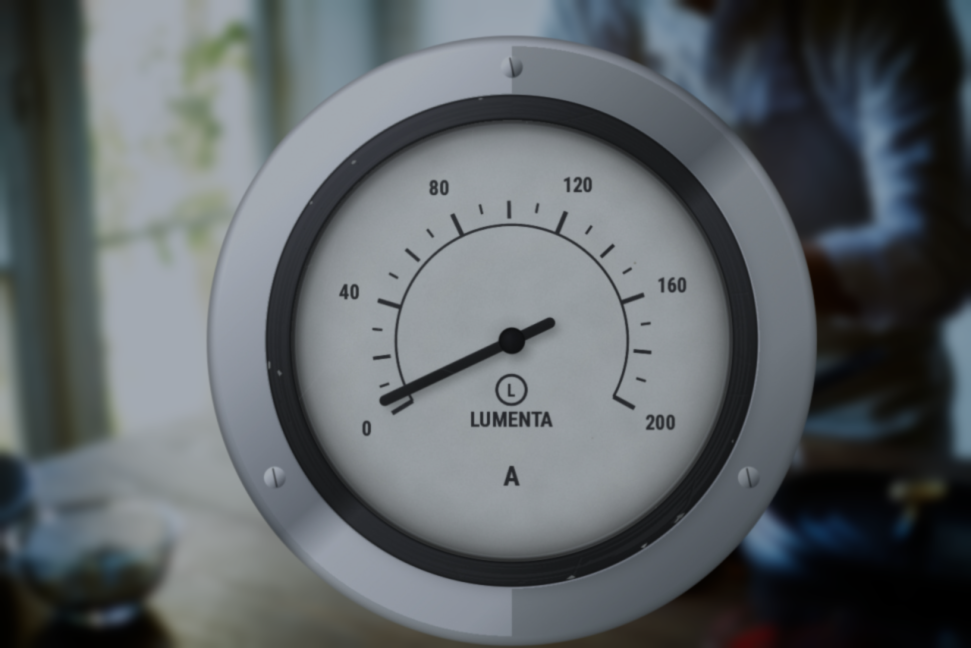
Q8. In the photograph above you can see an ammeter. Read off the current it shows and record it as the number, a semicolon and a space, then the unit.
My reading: 5; A
